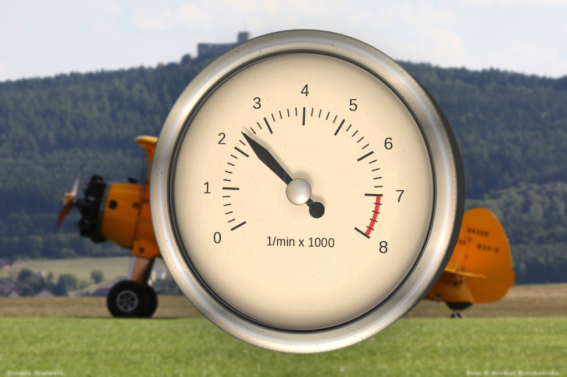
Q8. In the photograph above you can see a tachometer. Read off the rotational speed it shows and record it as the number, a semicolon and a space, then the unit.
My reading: 2400; rpm
